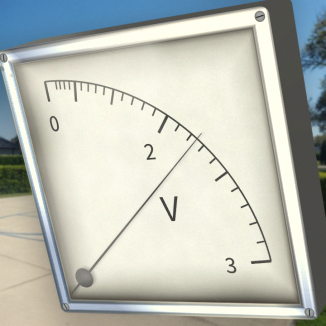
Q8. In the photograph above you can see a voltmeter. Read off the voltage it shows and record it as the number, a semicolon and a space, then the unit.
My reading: 2.25; V
